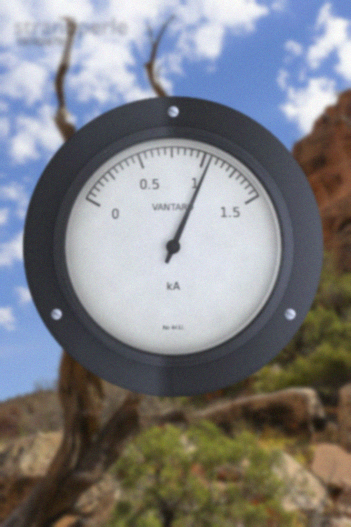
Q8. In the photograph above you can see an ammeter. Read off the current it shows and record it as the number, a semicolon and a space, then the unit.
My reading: 1.05; kA
